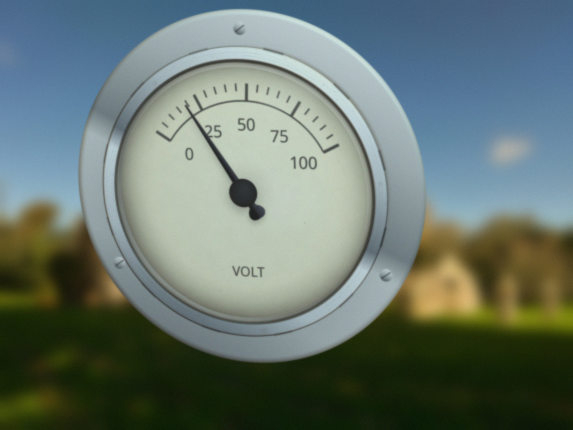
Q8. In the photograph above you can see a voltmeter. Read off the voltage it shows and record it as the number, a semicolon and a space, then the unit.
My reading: 20; V
